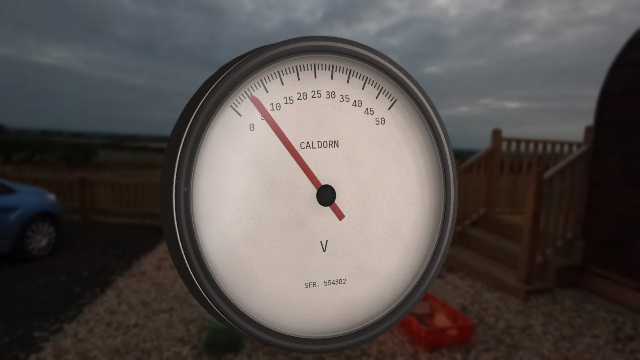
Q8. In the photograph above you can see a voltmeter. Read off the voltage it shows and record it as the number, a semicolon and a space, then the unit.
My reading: 5; V
